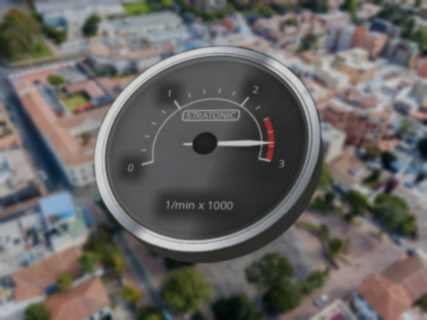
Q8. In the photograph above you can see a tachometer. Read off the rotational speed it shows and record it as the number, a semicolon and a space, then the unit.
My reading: 2800; rpm
